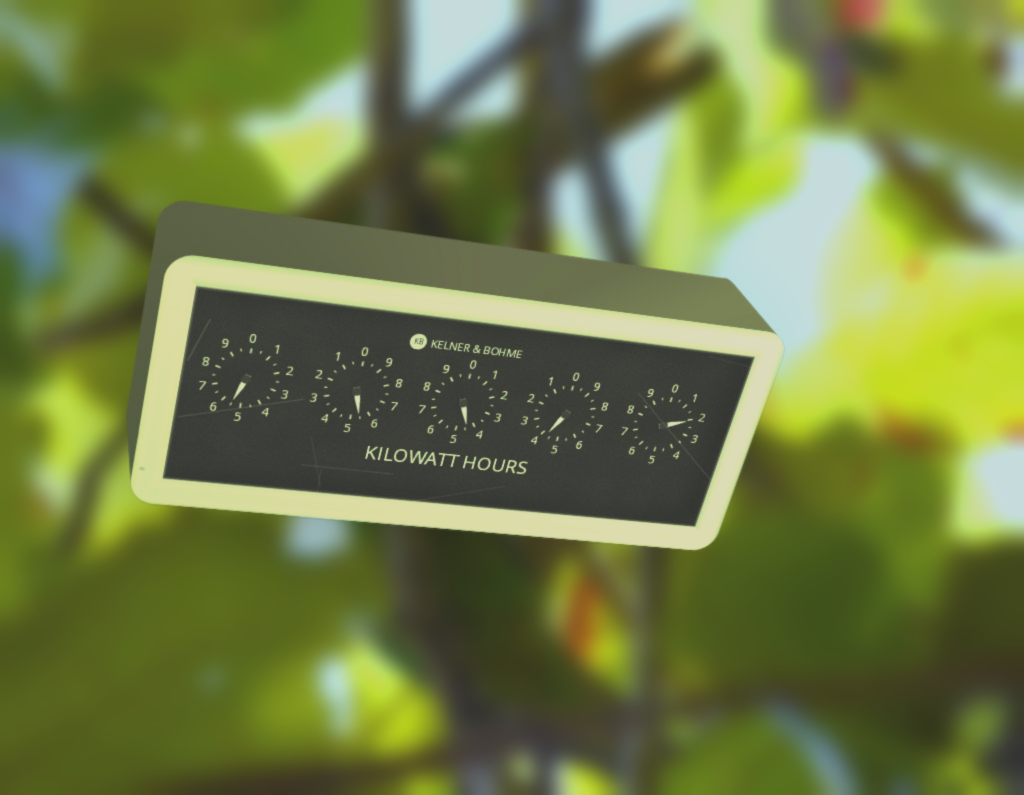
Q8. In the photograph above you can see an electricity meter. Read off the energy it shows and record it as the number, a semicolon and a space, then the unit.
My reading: 55442; kWh
